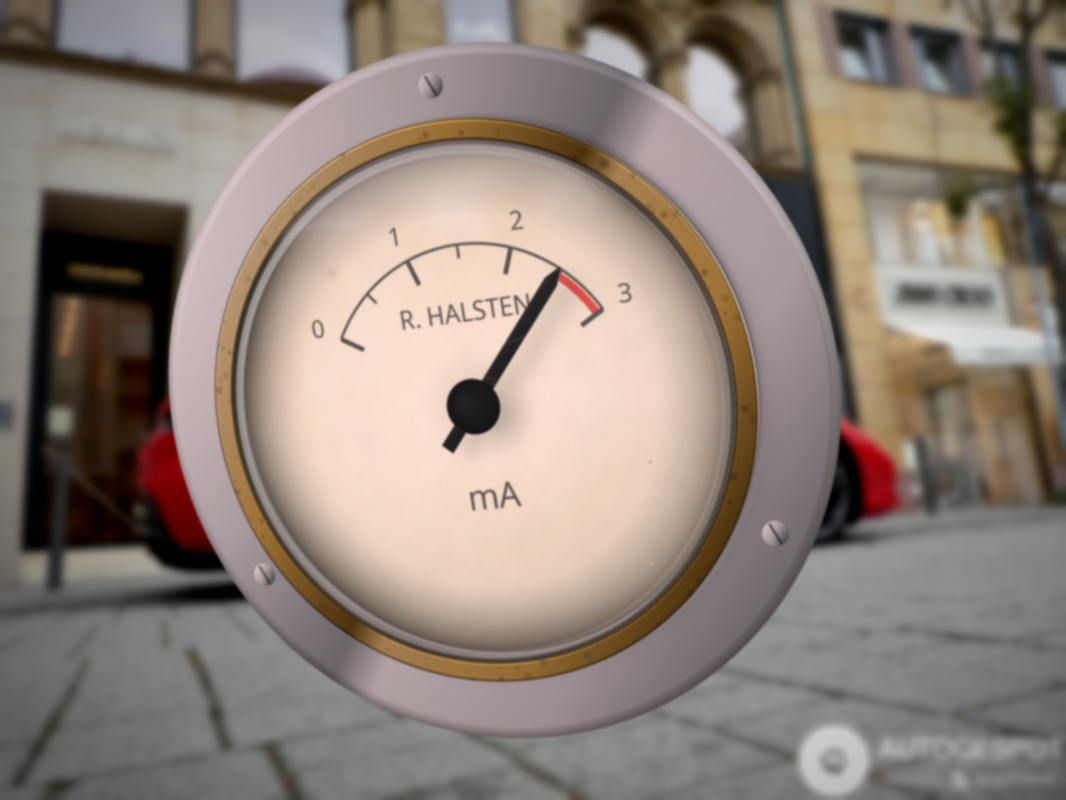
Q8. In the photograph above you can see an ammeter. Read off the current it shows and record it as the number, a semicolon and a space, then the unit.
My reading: 2.5; mA
